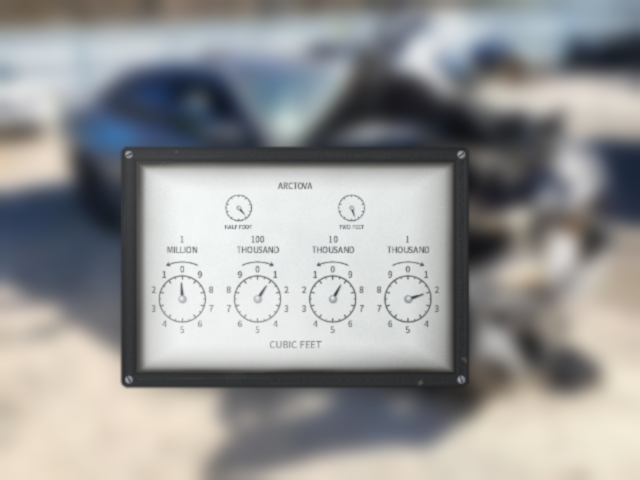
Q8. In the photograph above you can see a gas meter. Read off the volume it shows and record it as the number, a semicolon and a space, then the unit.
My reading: 9200; ft³
